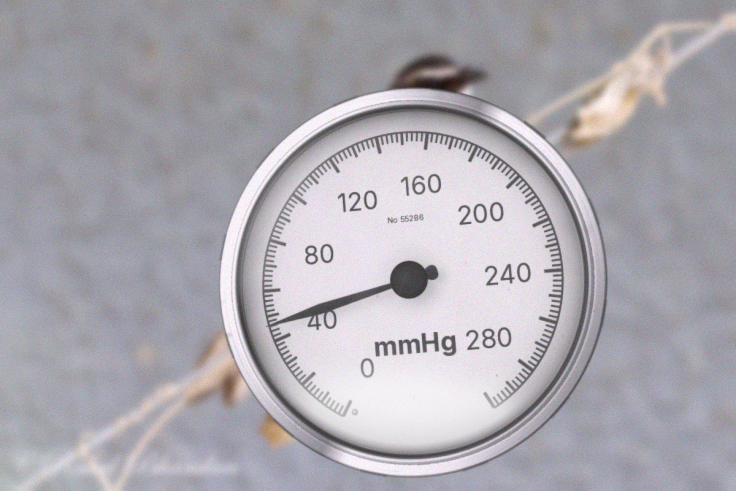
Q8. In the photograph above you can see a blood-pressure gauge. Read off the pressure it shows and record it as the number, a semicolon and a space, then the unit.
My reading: 46; mmHg
